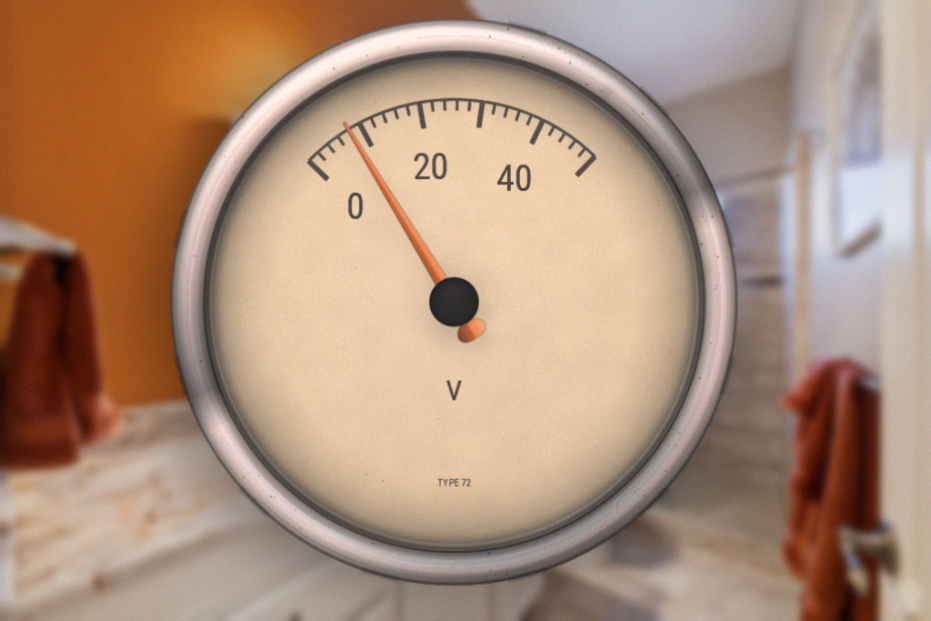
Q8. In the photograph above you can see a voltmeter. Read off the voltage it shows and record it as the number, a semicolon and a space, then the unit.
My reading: 8; V
